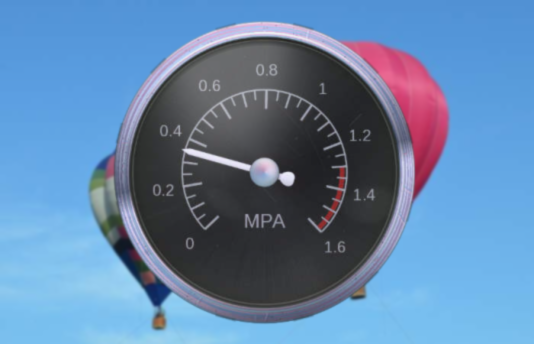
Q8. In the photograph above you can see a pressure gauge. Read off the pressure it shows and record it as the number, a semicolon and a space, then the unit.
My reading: 0.35; MPa
